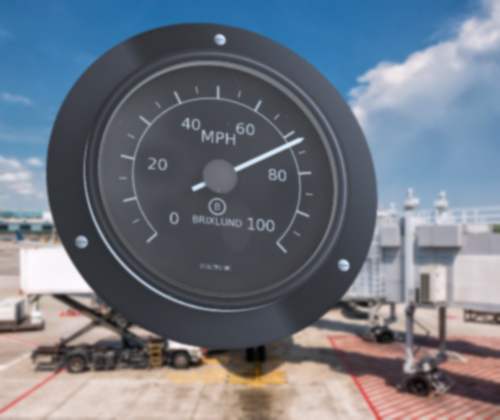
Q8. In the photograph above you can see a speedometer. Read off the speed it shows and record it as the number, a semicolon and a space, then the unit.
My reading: 72.5; mph
